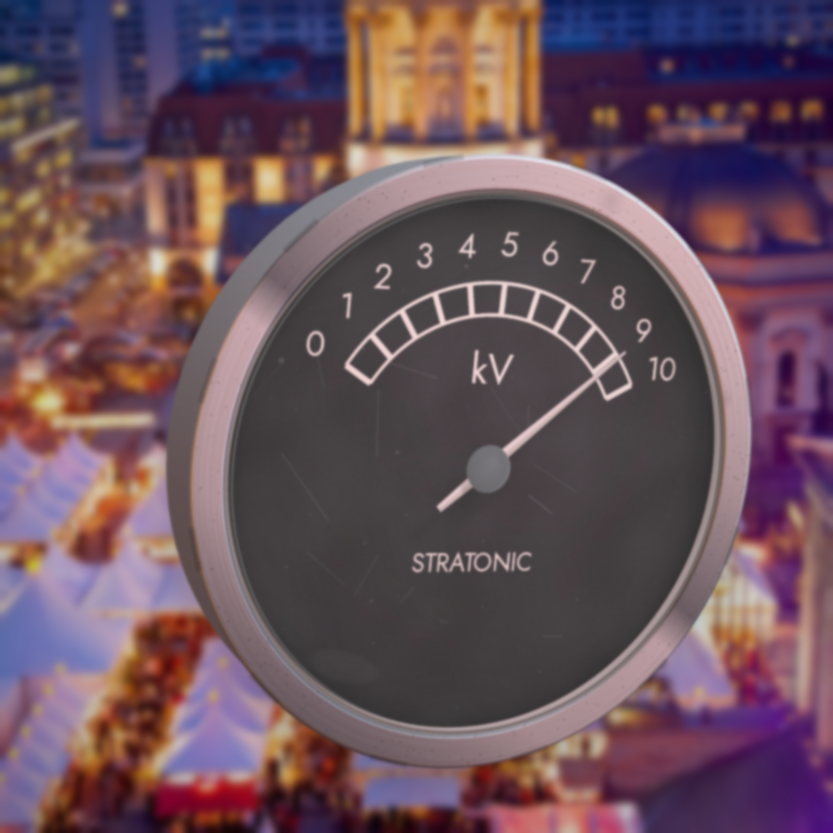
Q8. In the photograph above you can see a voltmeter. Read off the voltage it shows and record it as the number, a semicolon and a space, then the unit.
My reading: 9; kV
